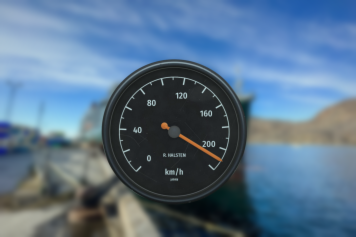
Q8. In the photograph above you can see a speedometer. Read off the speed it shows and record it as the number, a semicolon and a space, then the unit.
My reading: 210; km/h
